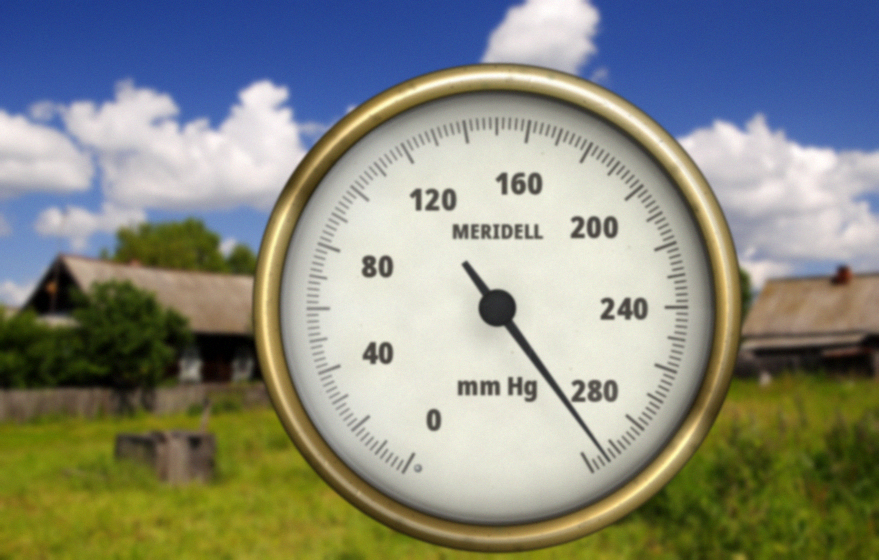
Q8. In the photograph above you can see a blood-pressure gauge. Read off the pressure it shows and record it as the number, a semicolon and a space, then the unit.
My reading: 294; mmHg
